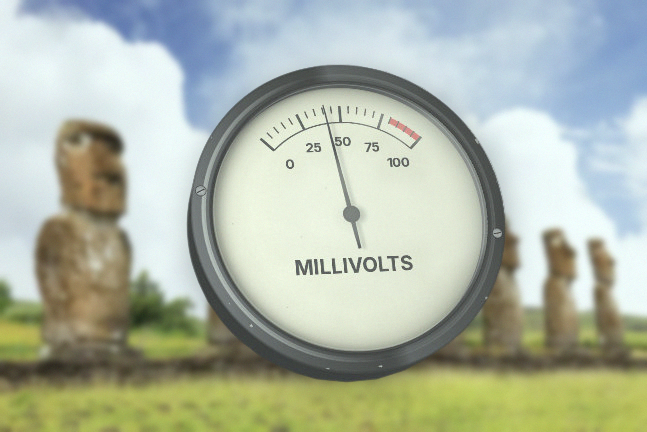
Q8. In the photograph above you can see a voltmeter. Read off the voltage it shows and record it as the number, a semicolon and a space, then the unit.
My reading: 40; mV
